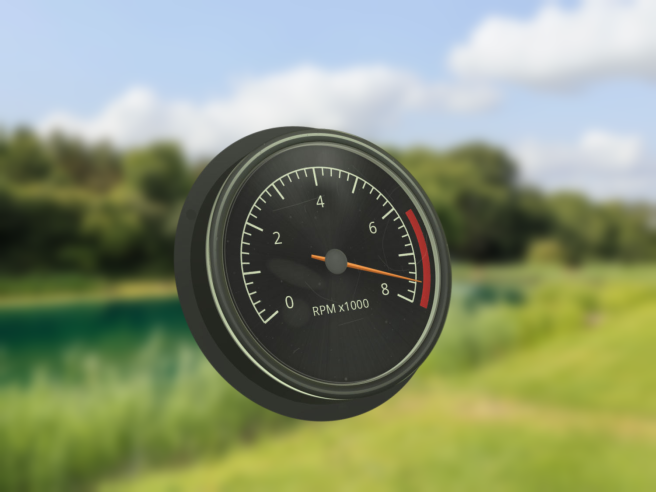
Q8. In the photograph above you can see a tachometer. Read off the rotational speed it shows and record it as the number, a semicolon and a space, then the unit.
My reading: 7600; rpm
